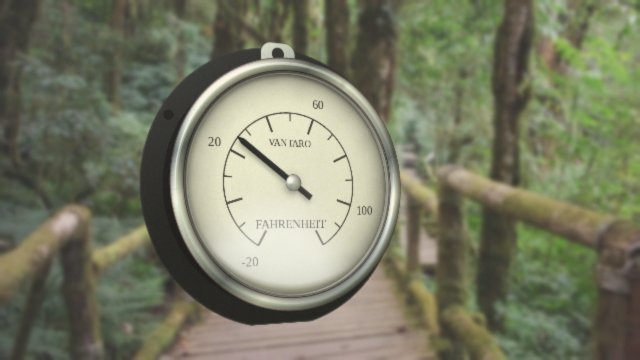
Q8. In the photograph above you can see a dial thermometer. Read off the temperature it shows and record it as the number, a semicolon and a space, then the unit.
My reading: 25; °F
